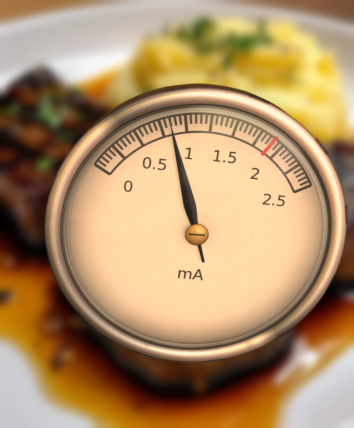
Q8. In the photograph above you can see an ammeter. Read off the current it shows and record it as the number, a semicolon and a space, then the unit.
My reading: 0.85; mA
